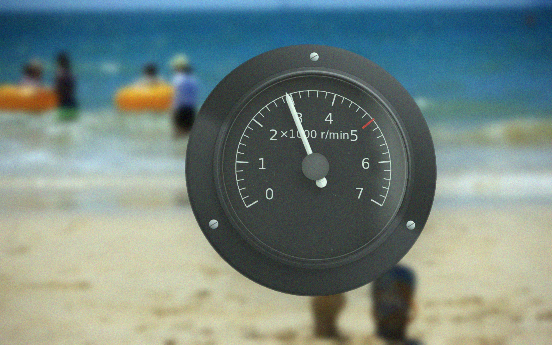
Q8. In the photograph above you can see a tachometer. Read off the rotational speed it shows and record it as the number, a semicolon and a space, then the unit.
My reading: 2900; rpm
